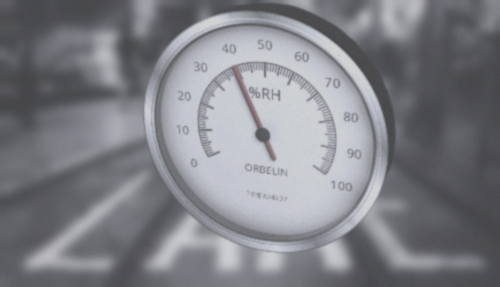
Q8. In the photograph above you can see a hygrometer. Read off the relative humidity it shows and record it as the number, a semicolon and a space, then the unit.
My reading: 40; %
